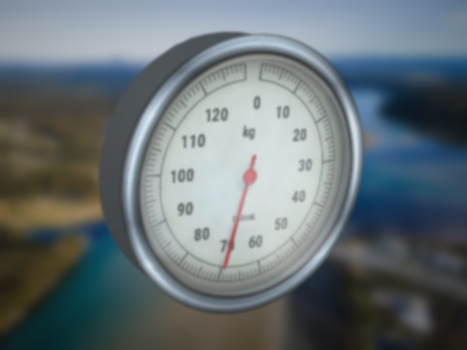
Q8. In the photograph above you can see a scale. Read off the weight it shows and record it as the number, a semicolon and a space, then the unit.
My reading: 70; kg
